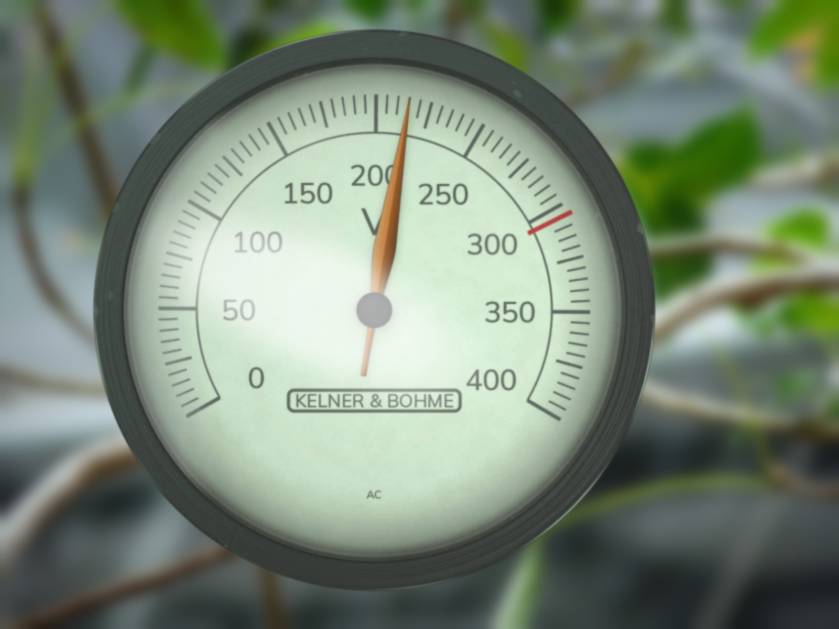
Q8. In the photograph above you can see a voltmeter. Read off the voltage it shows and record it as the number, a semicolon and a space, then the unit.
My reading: 215; V
